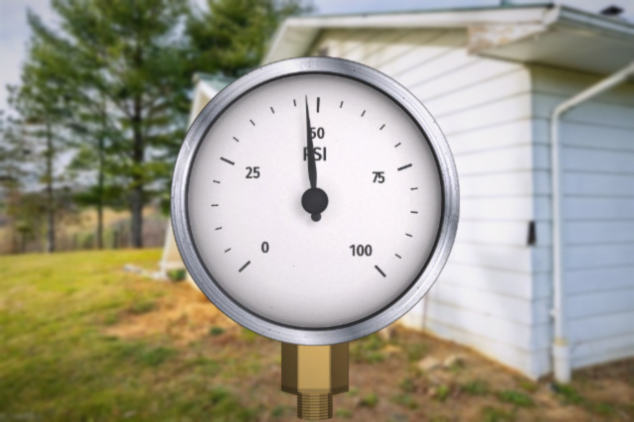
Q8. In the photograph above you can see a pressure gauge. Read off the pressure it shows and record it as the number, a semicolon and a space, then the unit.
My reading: 47.5; psi
